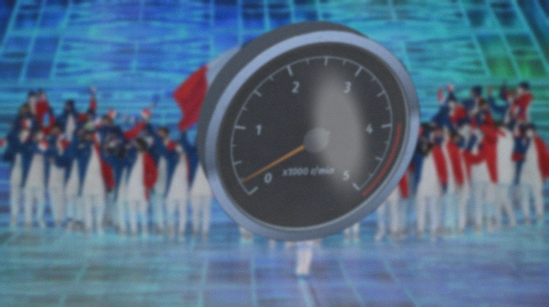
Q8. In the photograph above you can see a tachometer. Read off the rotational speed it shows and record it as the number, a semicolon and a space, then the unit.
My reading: 250; rpm
